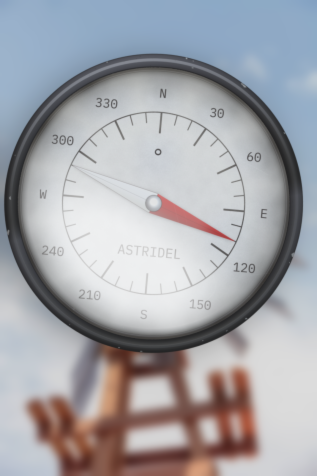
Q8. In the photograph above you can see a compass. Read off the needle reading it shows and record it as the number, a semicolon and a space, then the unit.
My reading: 110; °
